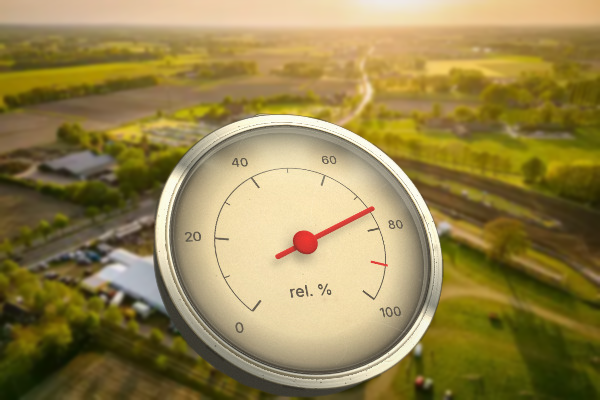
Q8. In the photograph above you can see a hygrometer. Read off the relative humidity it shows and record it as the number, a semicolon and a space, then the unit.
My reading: 75; %
